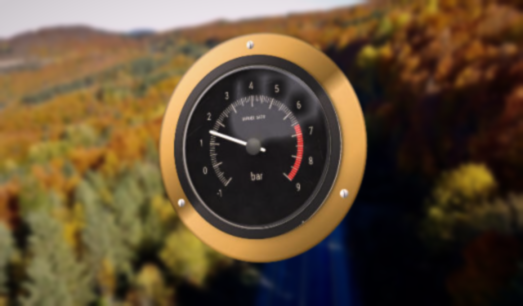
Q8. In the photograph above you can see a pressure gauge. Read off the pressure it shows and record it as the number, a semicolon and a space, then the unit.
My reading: 1.5; bar
